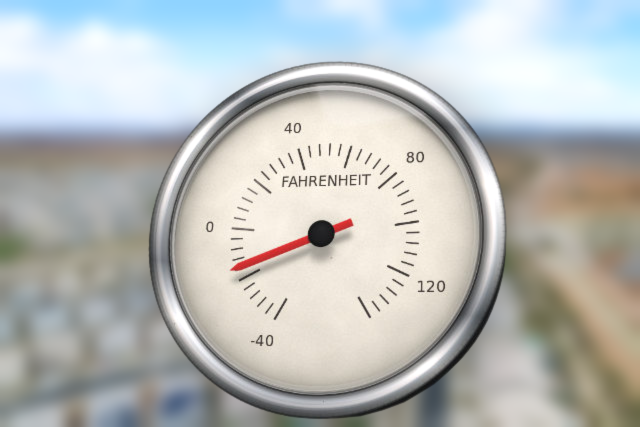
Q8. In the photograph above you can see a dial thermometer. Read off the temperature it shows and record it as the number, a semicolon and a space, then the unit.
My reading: -16; °F
